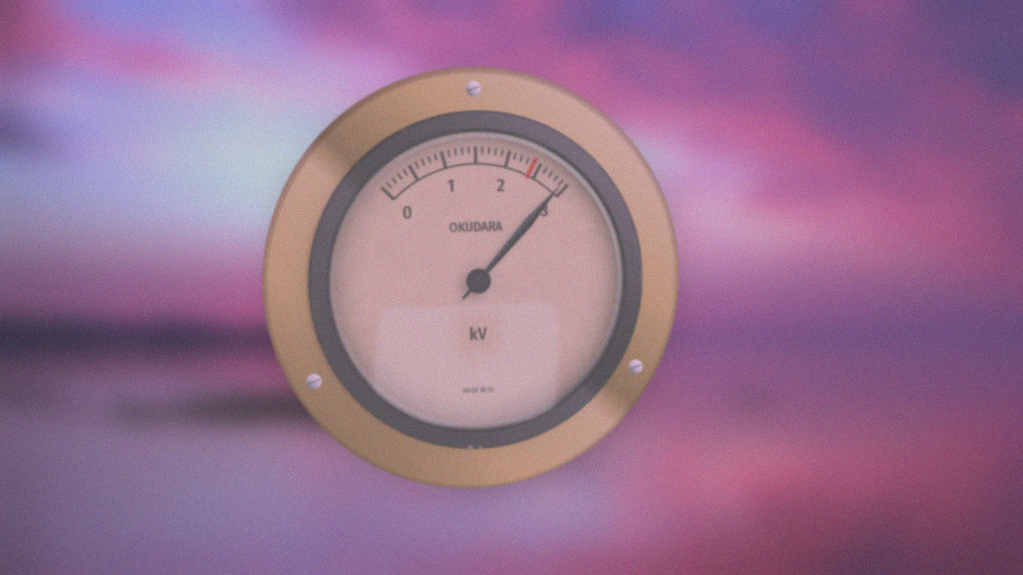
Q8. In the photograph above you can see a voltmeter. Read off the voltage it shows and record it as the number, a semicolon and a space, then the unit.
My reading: 2.9; kV
